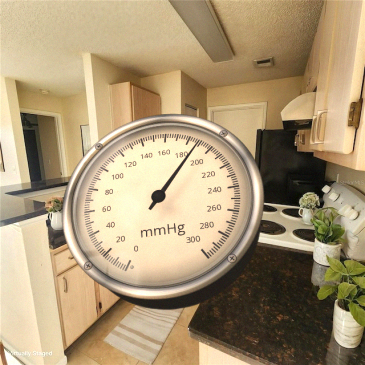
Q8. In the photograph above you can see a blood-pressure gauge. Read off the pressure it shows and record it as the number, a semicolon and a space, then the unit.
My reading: 190; mmHg
